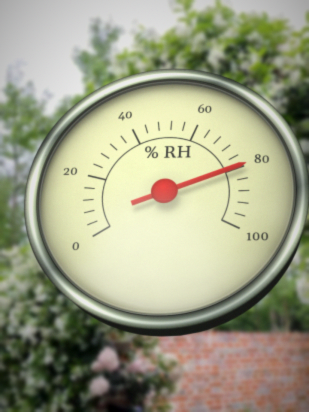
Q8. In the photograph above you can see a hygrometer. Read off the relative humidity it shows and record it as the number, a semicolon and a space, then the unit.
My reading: 80; %
